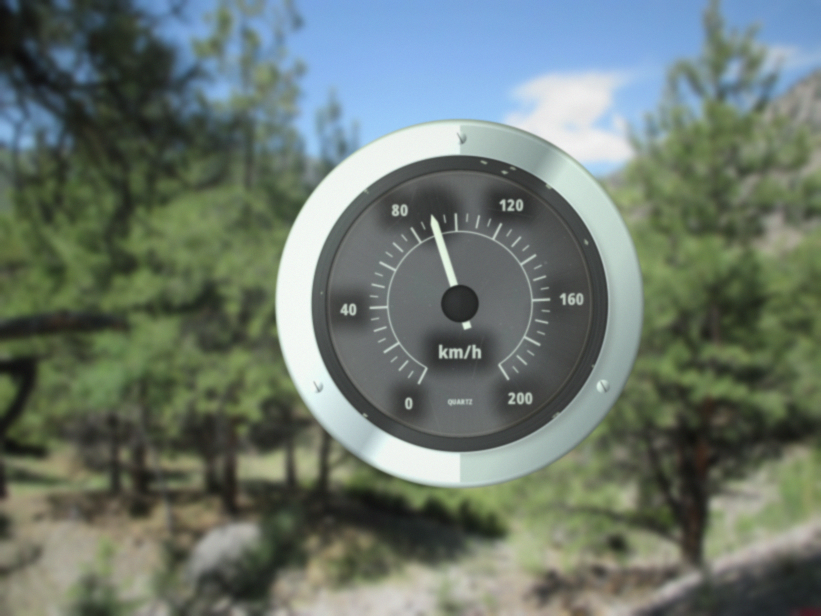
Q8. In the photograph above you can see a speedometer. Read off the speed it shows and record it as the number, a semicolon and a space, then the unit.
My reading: 90; km/h
